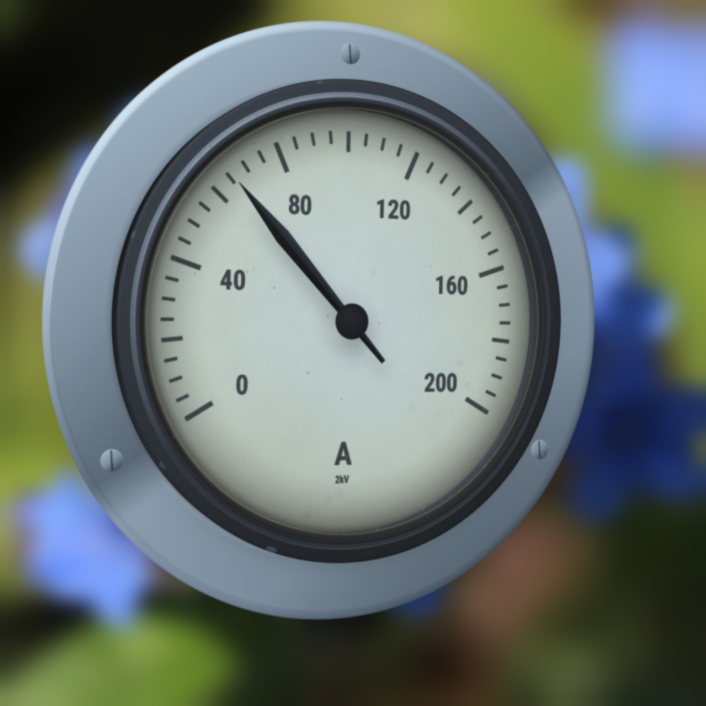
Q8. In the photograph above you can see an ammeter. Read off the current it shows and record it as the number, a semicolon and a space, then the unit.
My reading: 65; A
